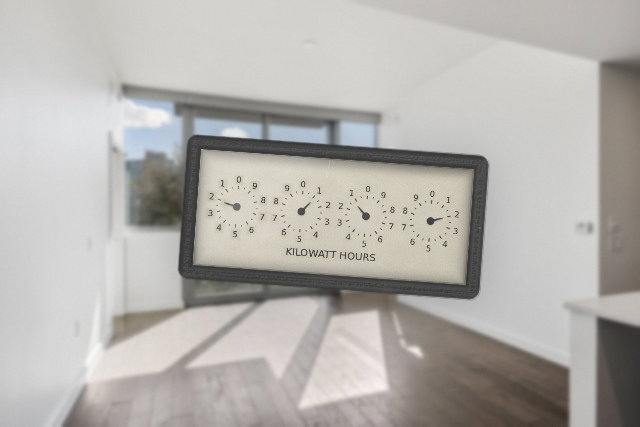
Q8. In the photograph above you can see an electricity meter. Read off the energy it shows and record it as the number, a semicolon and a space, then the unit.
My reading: 2112; kWh
